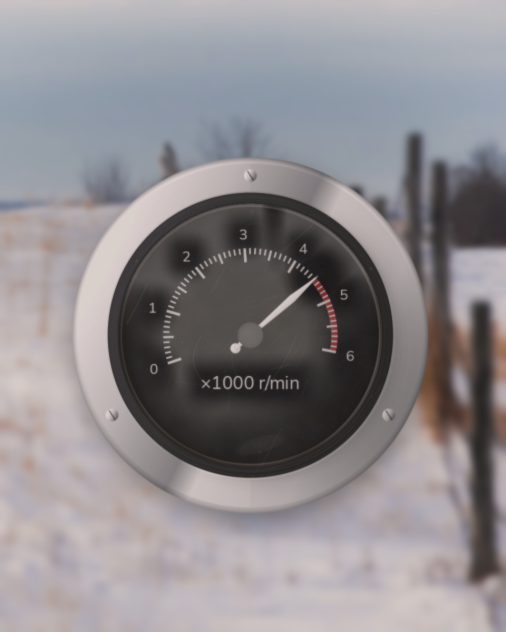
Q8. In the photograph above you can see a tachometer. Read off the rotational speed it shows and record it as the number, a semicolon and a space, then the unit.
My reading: 4500; rpm
